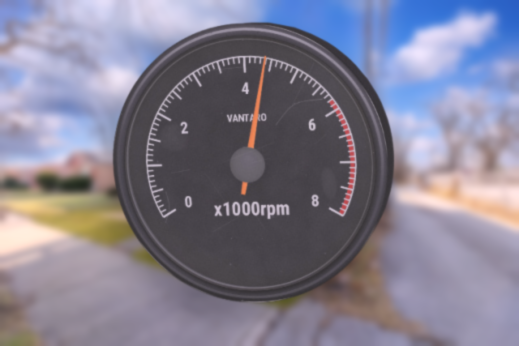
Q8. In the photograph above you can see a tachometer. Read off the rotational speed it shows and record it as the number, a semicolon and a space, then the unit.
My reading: 4400; rpm
